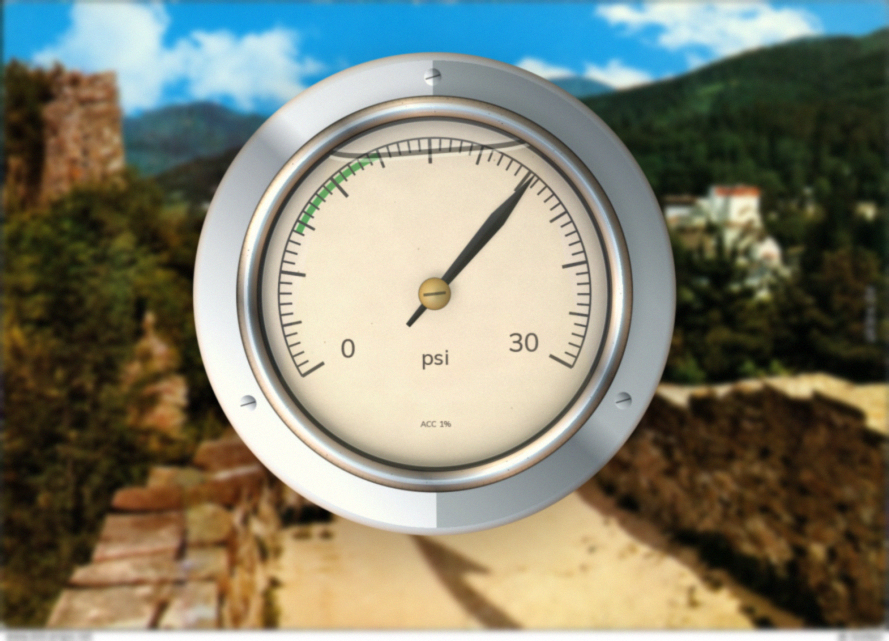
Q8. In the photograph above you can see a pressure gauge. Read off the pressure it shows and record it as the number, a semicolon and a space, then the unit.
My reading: 20.25; psi
